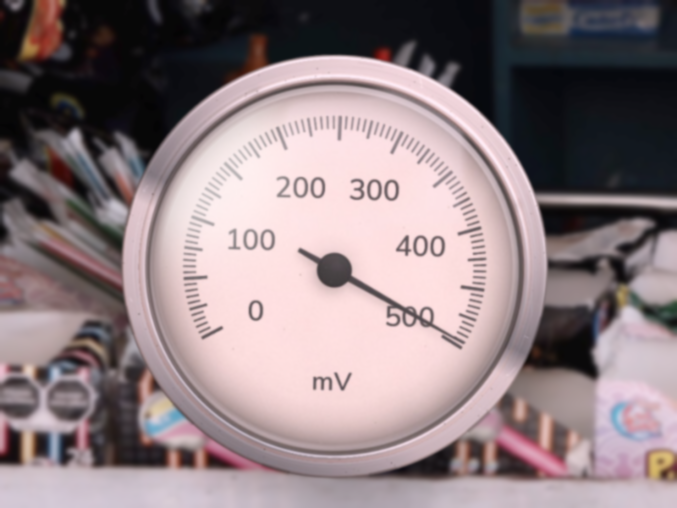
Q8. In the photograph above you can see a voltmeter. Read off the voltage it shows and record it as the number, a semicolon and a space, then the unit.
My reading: 495; mV
